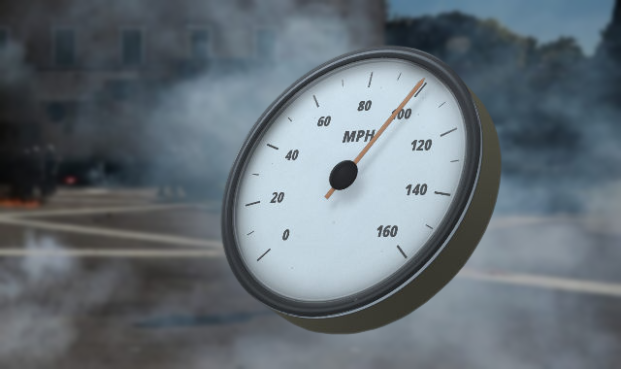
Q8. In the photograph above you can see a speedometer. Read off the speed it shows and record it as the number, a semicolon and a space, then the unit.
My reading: 100; mph
